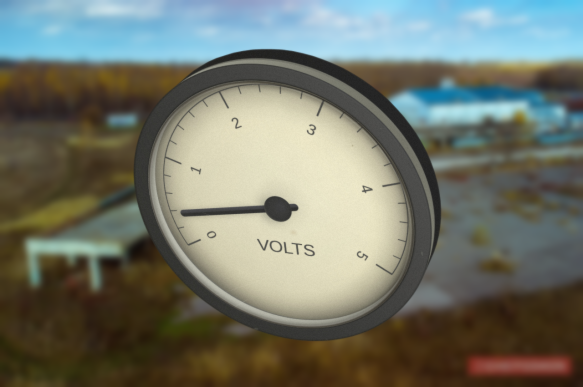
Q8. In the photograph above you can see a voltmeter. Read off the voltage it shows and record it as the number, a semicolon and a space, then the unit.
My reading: 0.4; V
